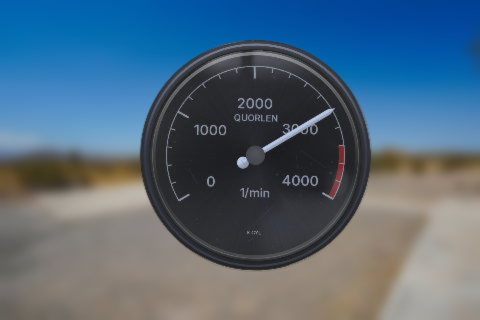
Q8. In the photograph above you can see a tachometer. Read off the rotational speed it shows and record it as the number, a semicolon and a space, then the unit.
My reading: 3000; rpm
